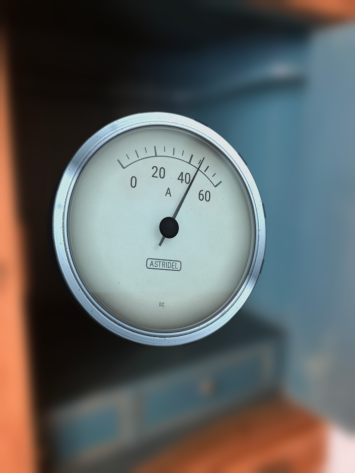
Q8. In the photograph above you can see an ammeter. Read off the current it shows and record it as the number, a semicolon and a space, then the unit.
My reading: 45; A
